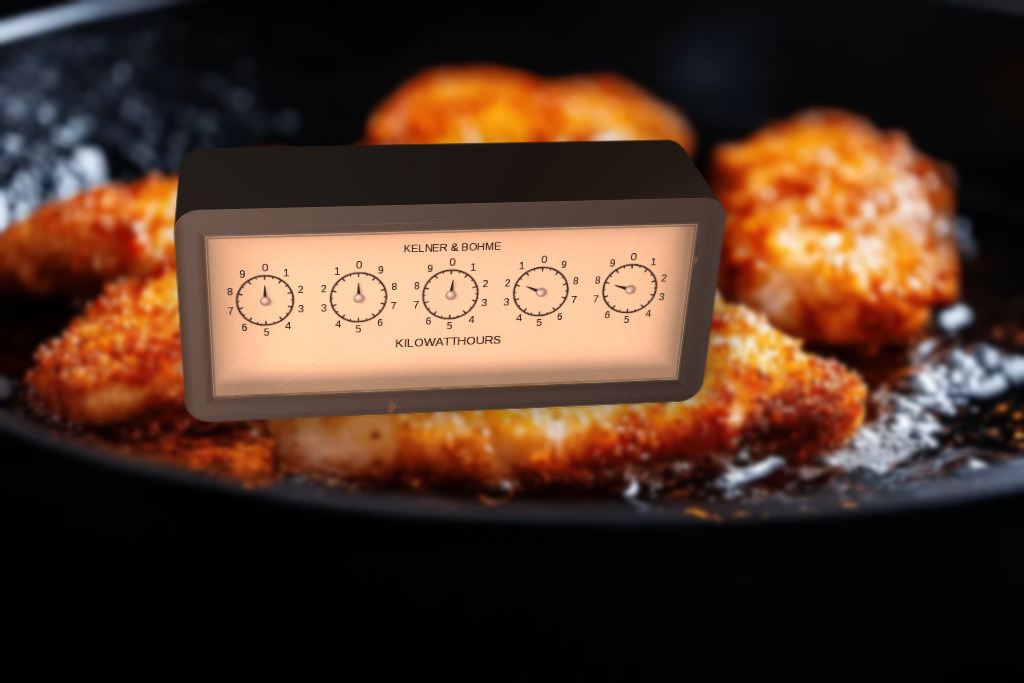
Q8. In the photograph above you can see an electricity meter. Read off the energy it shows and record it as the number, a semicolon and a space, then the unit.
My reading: 18; kWh
